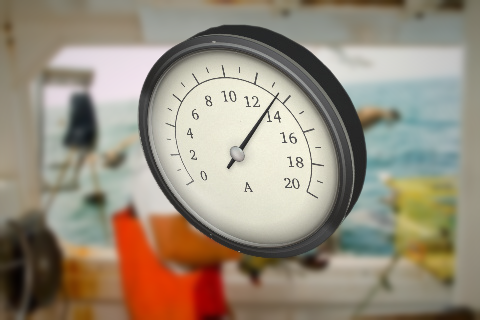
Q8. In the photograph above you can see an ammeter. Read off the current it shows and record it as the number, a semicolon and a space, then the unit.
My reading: 13.5; A
